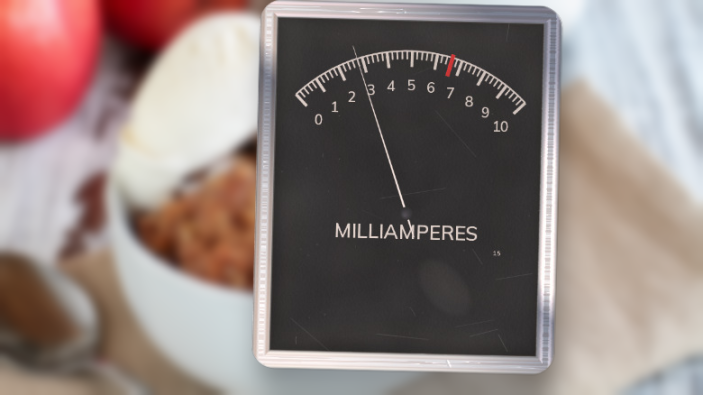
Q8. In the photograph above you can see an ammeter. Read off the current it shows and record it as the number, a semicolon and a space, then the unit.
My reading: 2.8; mA
